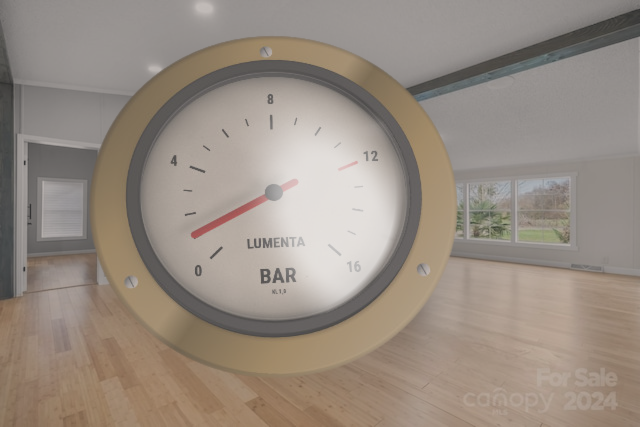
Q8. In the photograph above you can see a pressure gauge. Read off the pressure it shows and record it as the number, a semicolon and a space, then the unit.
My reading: 1; bar
